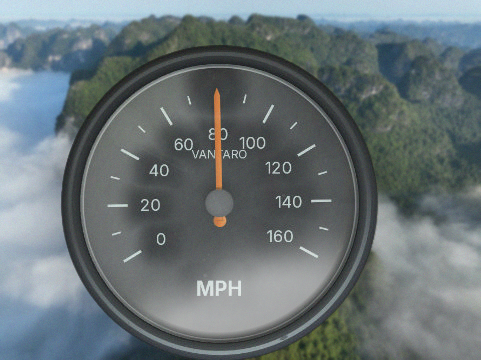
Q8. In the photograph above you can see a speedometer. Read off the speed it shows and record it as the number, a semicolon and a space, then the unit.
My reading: 80; mph
